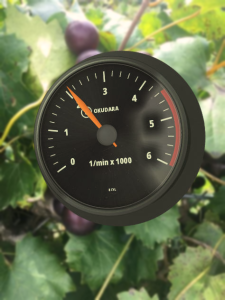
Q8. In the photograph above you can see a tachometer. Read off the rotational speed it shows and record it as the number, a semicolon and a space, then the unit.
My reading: 2100; rpm
